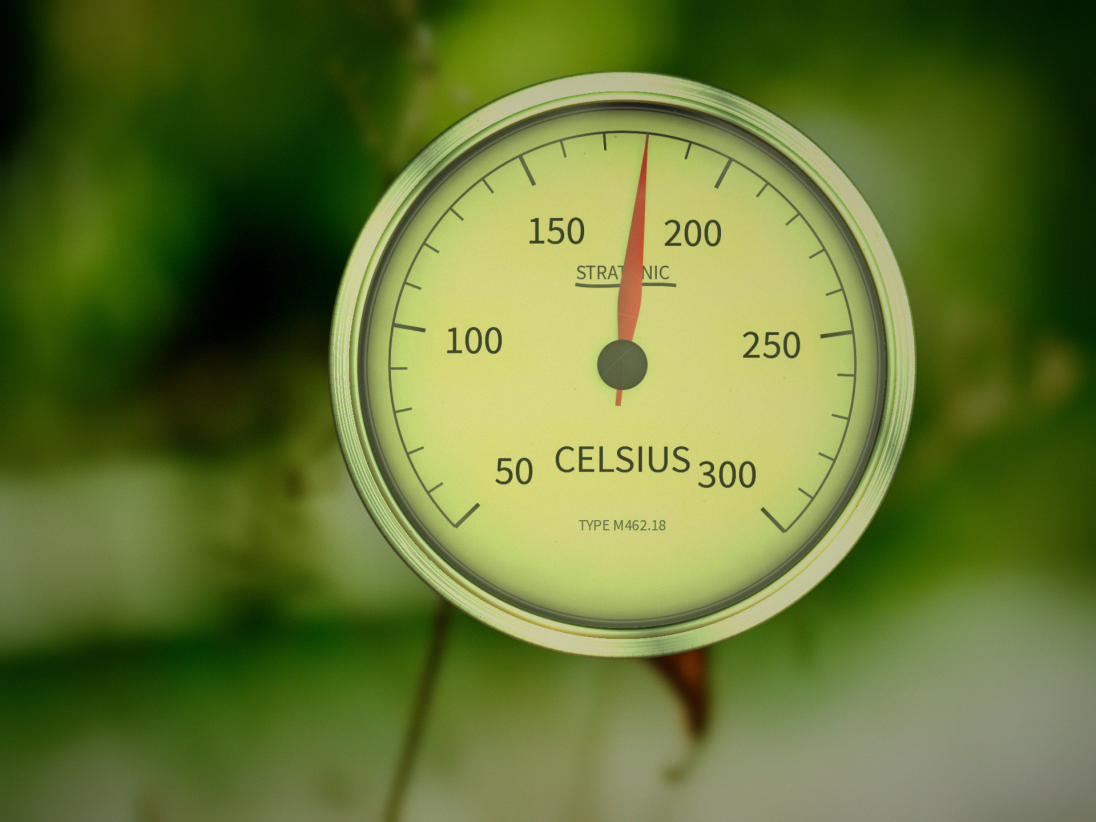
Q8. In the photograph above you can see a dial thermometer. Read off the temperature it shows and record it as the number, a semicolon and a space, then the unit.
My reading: 180; °C
